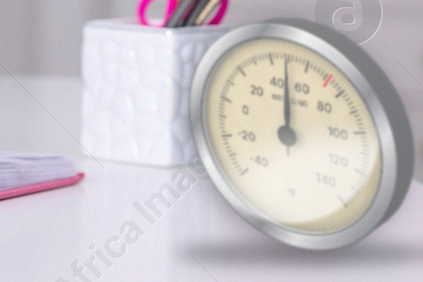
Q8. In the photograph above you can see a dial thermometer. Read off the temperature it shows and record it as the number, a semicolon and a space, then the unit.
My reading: 50; °F
